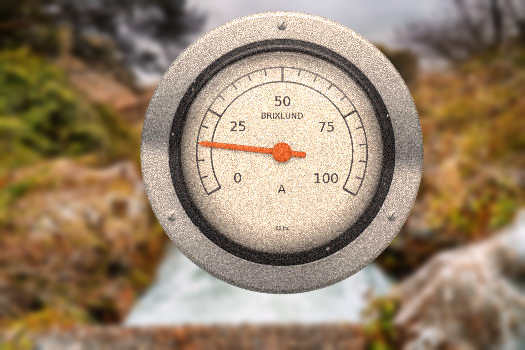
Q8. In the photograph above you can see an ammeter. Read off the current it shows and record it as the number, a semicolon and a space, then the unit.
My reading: 15; A
